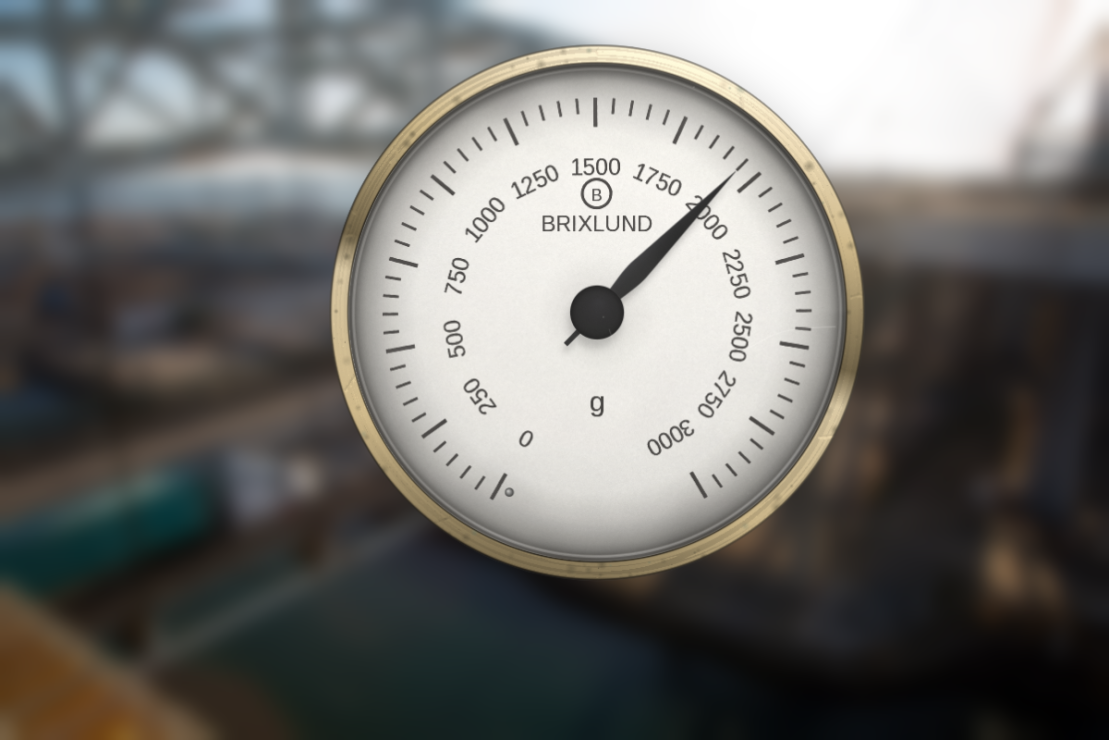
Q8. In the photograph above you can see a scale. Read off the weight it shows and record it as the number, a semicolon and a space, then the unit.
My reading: 1950; g
